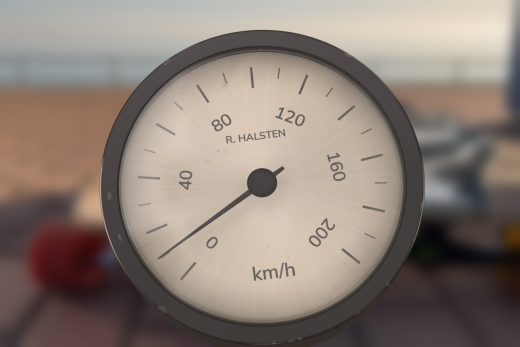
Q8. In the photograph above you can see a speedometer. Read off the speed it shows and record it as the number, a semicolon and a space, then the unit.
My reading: 10; km/h
